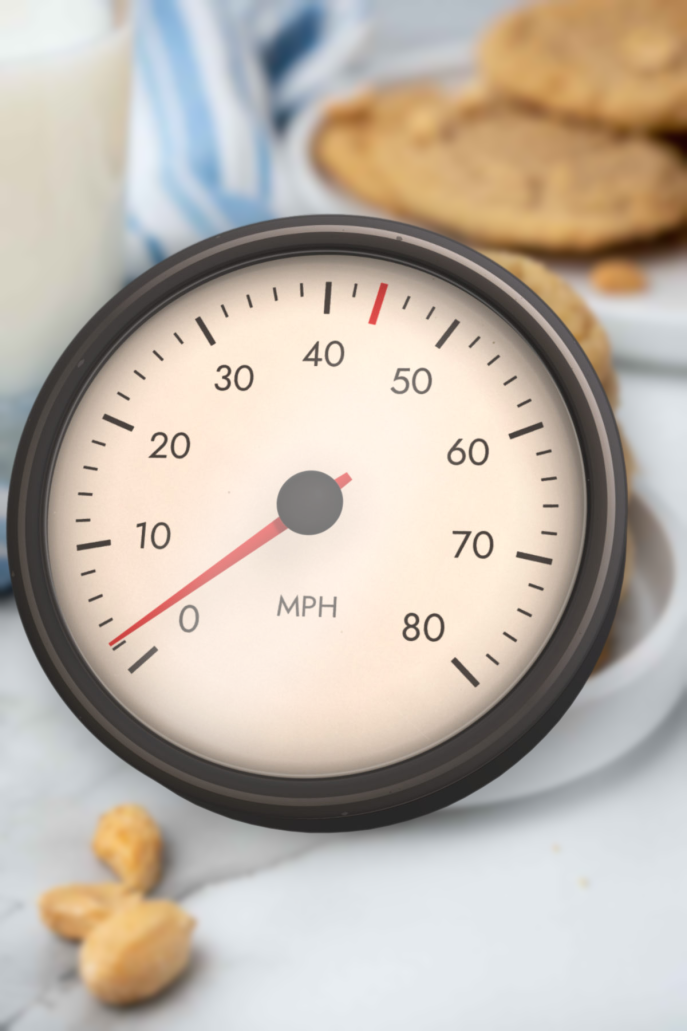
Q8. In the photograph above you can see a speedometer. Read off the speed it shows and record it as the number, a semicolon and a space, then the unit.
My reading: 2; mph
